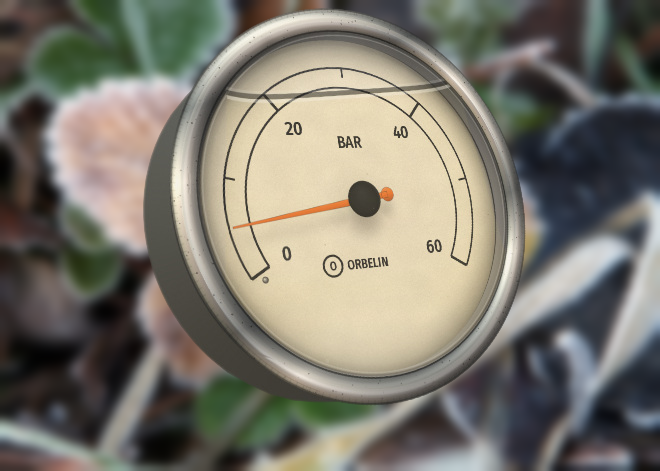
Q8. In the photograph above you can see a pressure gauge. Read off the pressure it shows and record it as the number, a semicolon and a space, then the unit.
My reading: 5; bar
